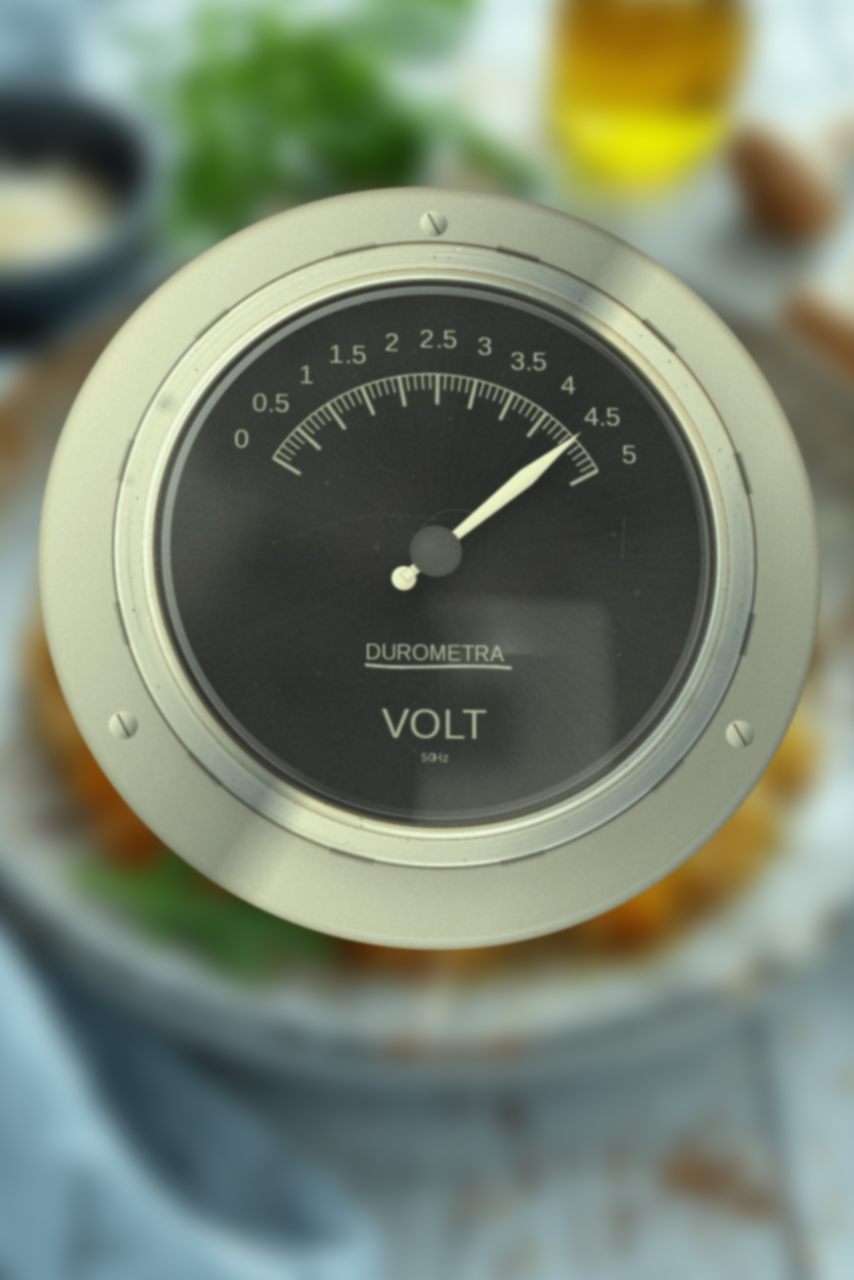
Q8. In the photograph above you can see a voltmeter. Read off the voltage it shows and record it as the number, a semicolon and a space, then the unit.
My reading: 4.5; V
